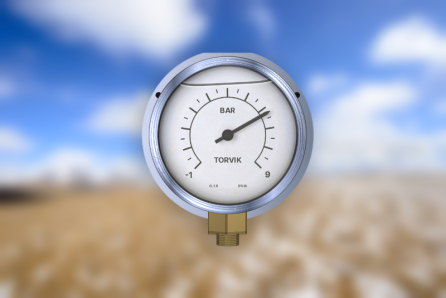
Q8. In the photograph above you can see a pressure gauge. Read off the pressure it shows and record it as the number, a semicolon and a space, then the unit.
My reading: 6.25; bar
